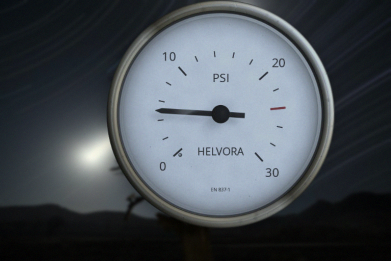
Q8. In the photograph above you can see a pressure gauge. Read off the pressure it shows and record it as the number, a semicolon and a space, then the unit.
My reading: 5; psi
